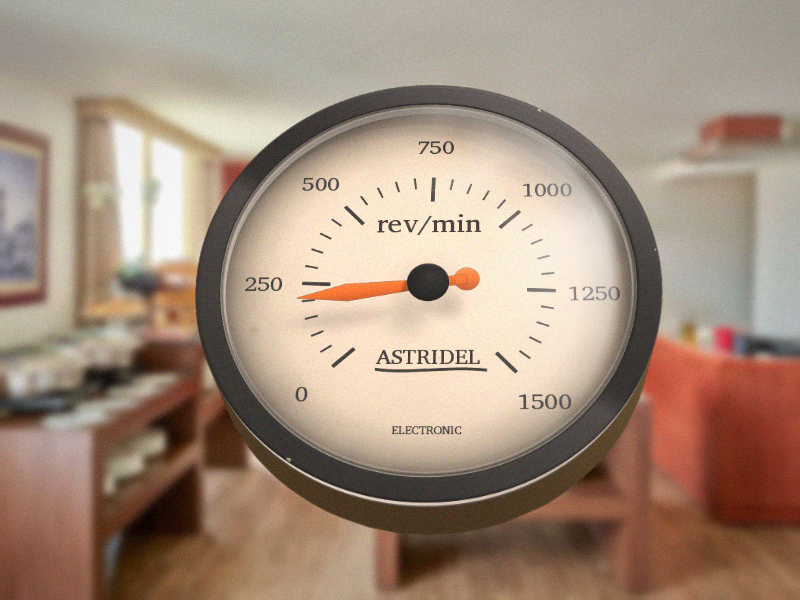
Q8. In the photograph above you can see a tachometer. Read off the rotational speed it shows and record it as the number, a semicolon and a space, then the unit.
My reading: 200; rpm
